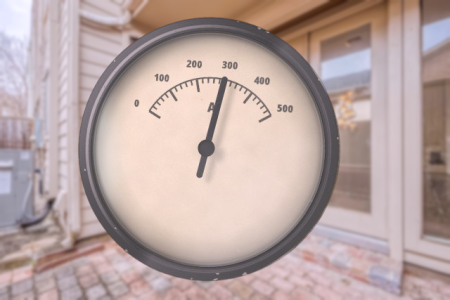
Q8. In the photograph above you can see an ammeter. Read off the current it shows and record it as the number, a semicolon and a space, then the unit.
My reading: 300; A
